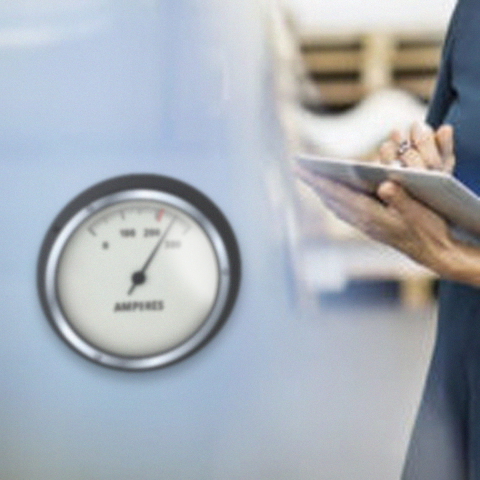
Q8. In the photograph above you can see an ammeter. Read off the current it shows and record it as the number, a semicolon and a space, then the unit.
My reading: 250; A
